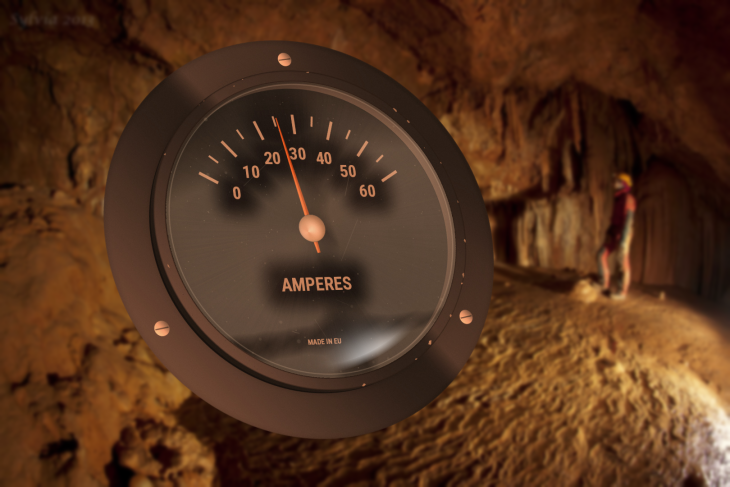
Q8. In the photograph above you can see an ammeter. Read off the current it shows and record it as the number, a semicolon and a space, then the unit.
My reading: 25; A
